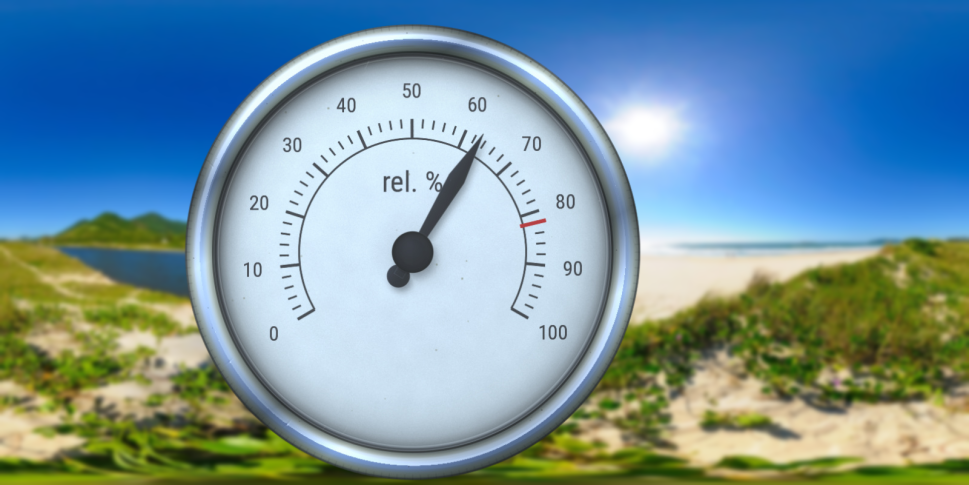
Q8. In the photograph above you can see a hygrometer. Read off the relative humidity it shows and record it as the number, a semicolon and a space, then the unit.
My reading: 63; %
